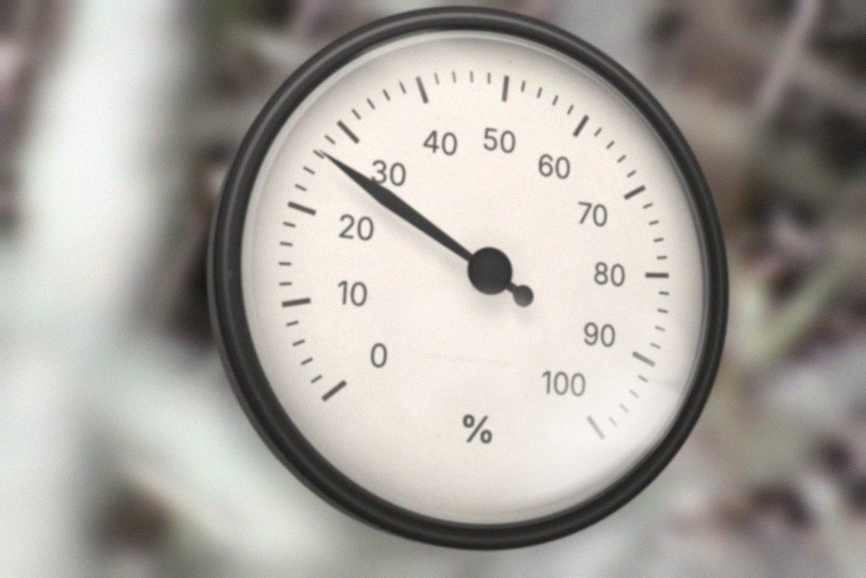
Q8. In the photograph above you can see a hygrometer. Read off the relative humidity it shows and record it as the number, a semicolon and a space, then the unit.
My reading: 26; %
